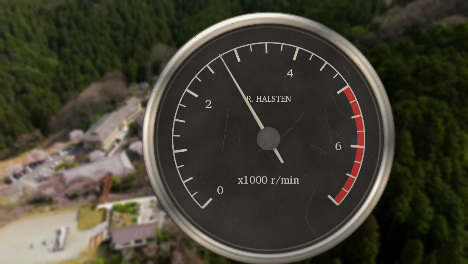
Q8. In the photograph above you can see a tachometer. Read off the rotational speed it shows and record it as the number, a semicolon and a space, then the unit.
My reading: 2750; rpm
